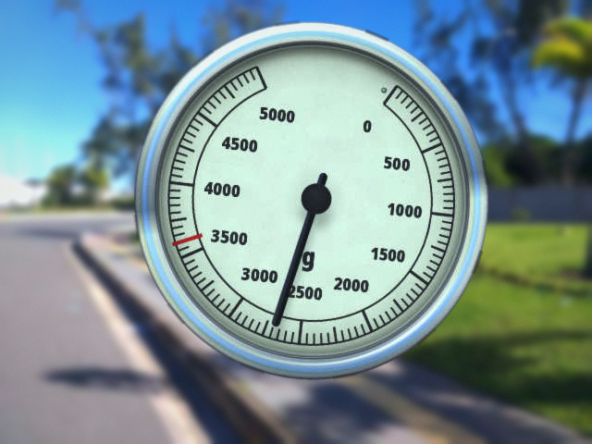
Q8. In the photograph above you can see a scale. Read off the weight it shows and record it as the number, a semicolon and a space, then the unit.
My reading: 2700; g
